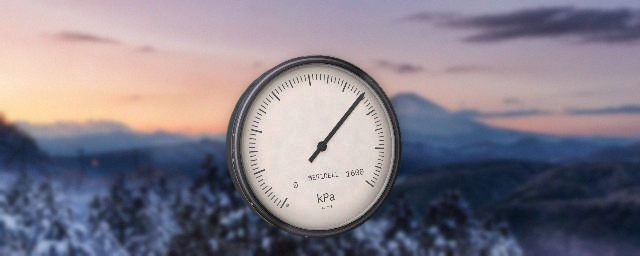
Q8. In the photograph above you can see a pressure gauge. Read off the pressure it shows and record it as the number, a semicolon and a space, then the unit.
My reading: 1100; kPa
